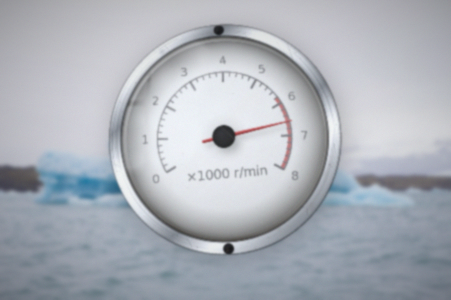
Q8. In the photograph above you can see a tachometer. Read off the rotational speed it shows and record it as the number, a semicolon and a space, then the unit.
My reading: 6600; rpm
